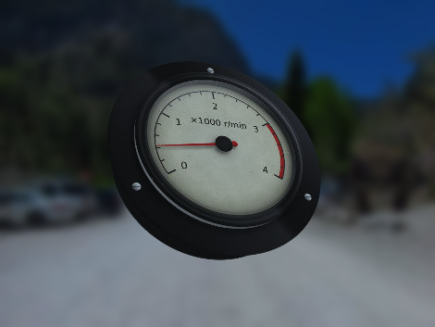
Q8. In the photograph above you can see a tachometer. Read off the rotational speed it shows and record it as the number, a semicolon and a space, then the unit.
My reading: 400; rpm
